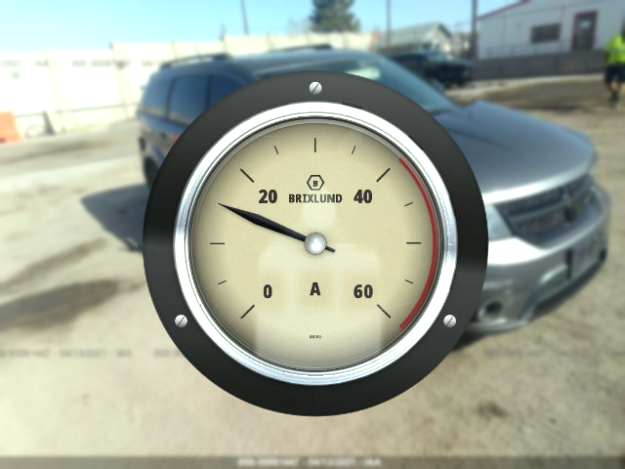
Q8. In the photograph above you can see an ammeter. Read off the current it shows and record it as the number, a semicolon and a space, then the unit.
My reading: 15; A
